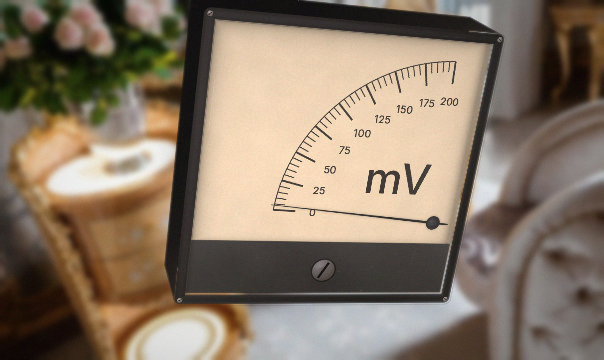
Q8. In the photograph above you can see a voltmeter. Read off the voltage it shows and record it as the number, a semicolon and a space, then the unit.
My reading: 5; mV
